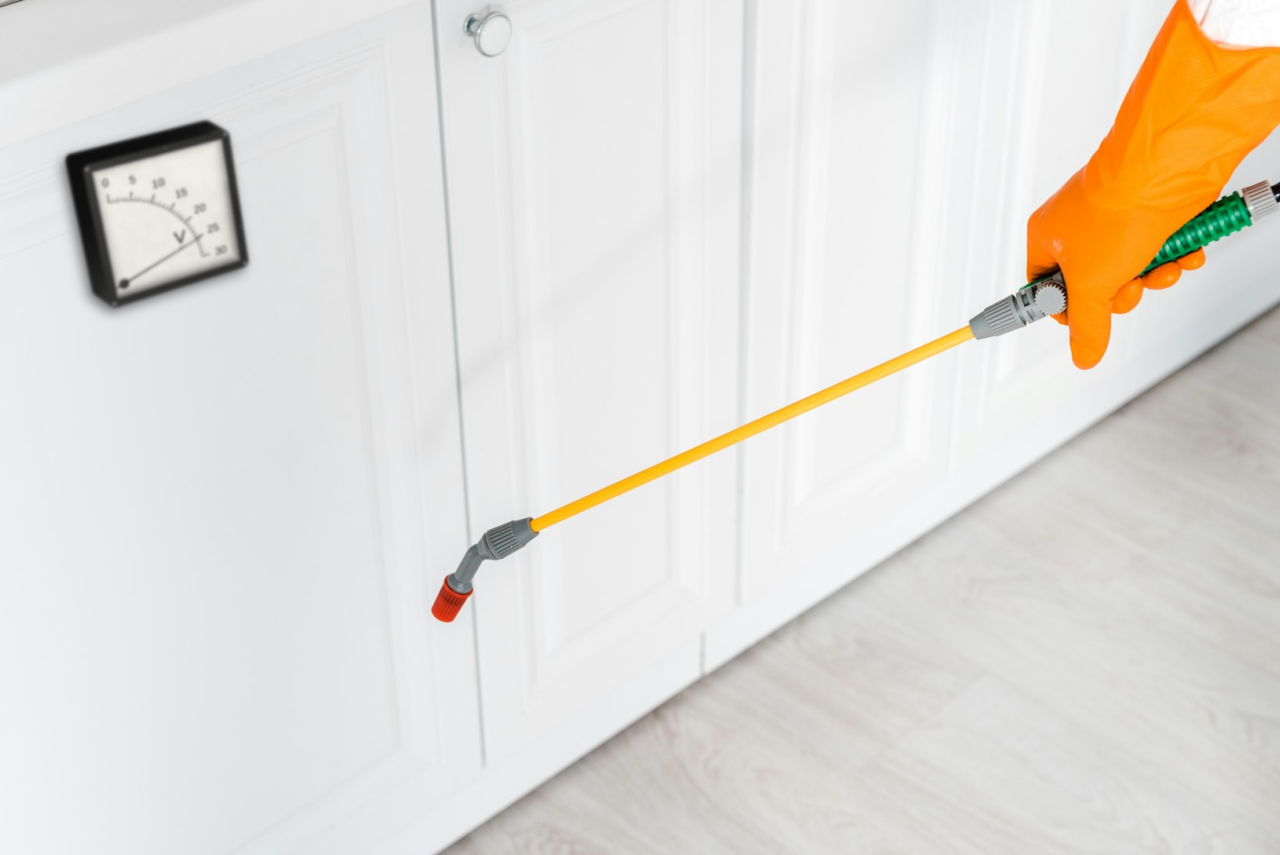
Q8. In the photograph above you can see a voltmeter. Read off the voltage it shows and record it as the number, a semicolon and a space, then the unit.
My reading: 25; V
